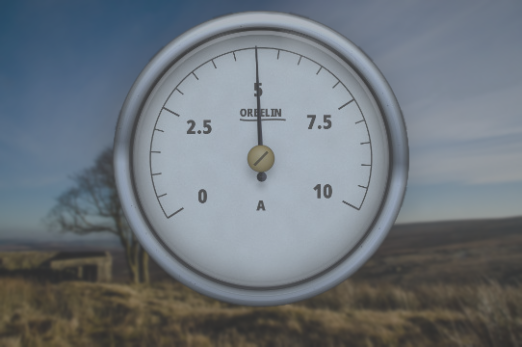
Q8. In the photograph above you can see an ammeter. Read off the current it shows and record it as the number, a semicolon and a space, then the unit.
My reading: 5; A
